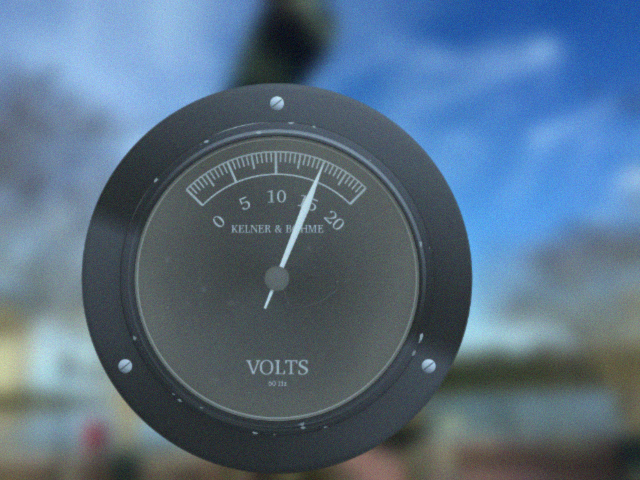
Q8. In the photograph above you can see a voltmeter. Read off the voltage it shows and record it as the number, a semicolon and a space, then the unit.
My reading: 15; V
